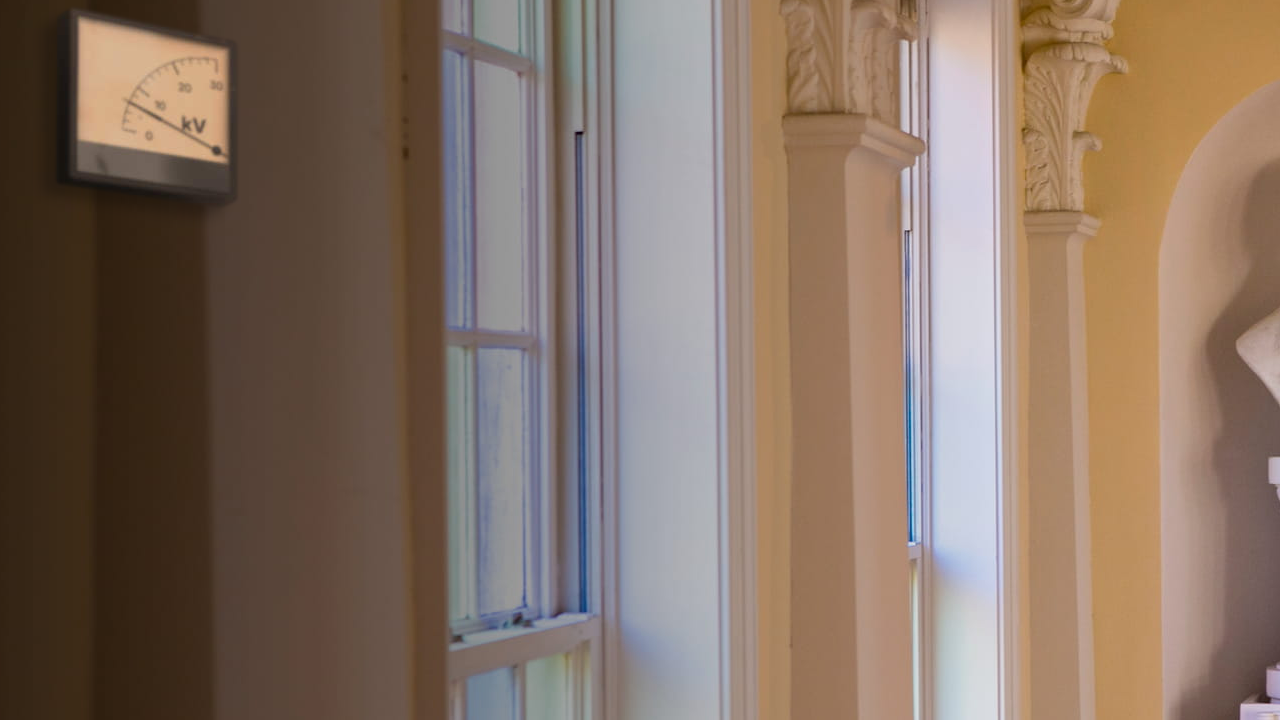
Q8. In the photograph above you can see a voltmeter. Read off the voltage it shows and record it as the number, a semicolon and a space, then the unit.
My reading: 6; kV
